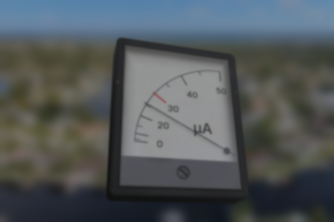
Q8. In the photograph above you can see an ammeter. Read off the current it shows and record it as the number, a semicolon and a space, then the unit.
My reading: 25; µA
